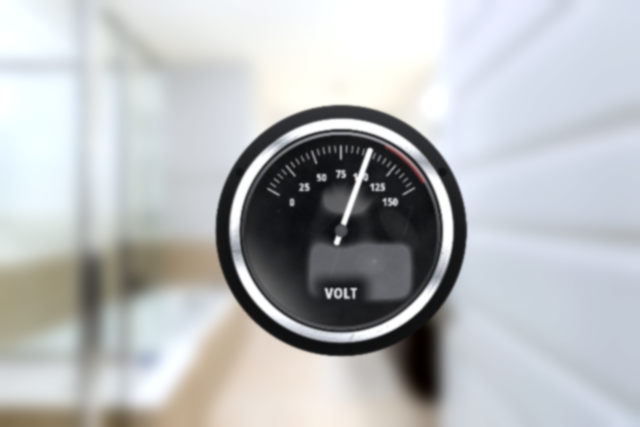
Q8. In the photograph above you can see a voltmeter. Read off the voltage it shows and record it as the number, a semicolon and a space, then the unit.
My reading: 100; V
